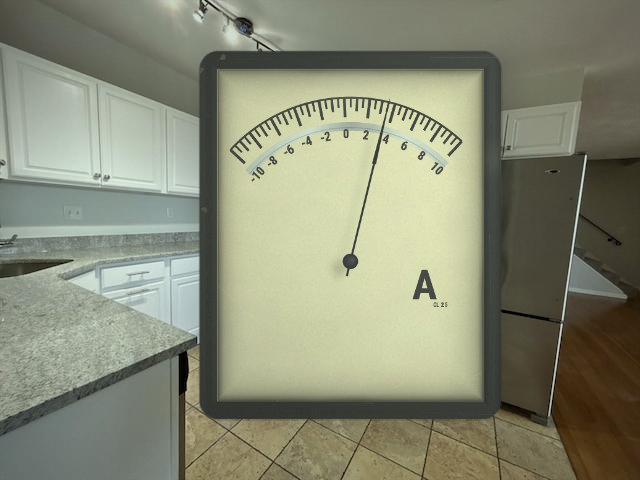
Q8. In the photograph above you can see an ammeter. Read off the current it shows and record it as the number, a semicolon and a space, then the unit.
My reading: 3.5; A
